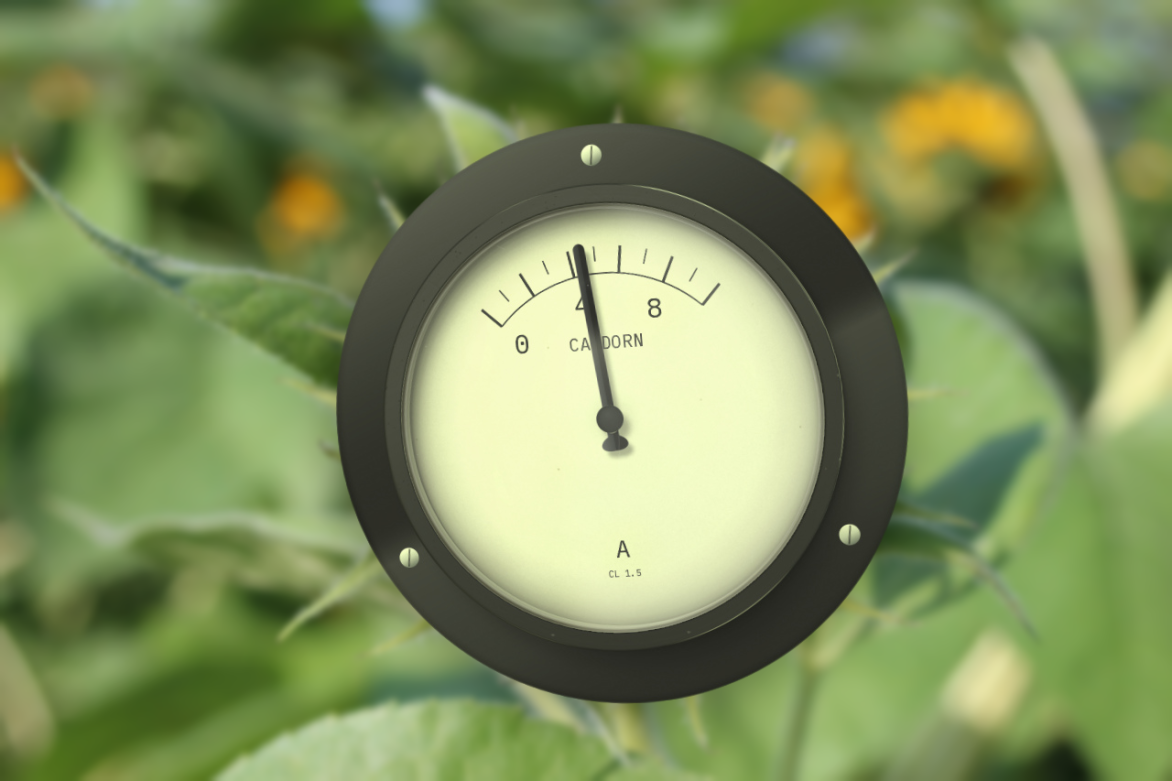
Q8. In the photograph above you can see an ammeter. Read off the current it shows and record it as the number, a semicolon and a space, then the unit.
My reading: 4.5; A
